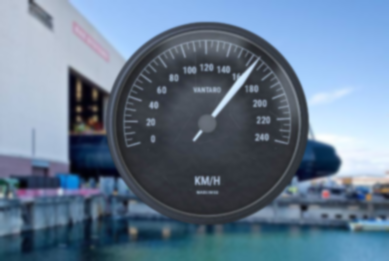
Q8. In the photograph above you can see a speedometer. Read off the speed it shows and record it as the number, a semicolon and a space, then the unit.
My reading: 165; km/h
